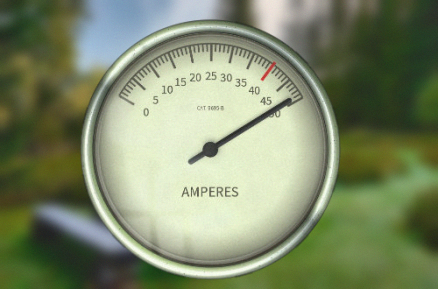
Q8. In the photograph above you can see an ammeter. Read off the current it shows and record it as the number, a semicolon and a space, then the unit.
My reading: 49; A
